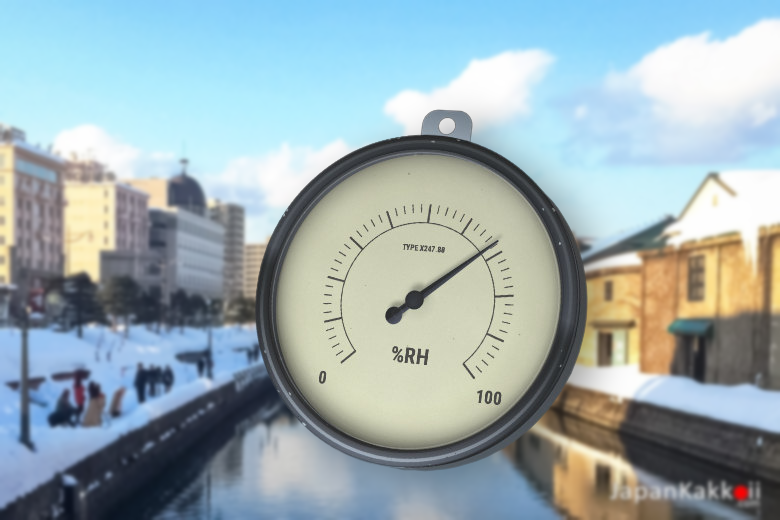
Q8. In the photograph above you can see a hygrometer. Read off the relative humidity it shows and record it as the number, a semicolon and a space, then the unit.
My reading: 68; %
